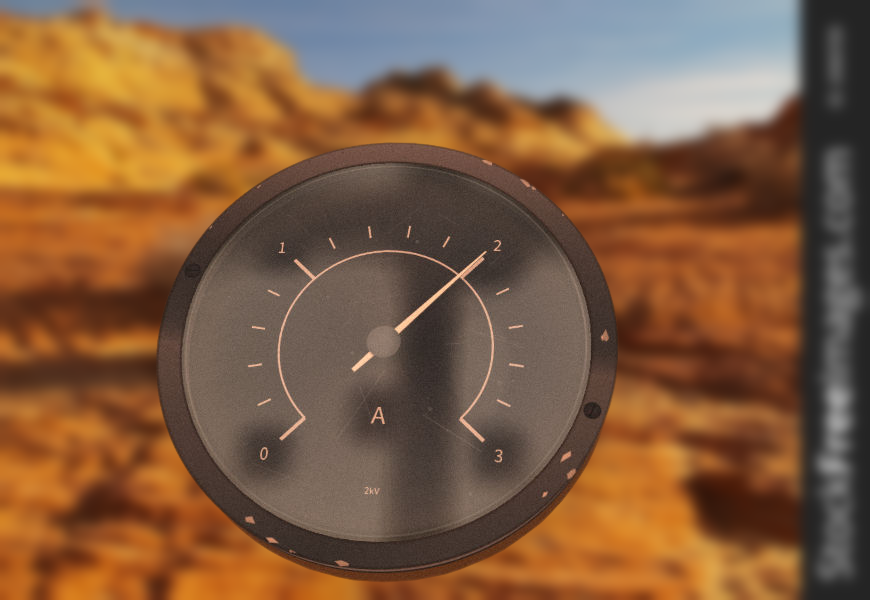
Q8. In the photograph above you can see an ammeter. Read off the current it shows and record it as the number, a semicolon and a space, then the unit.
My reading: 2; A
